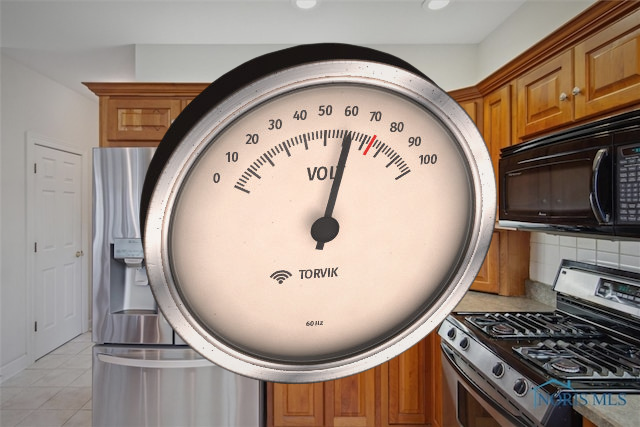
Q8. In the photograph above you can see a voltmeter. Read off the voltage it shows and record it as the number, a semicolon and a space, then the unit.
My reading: 60; V
